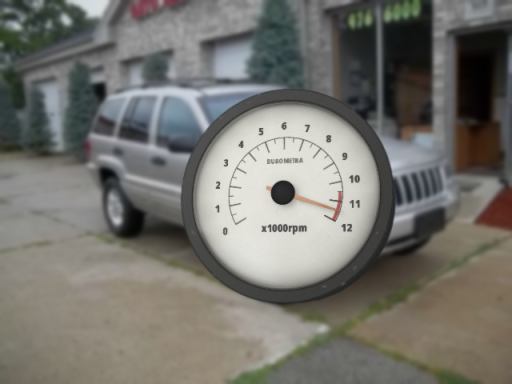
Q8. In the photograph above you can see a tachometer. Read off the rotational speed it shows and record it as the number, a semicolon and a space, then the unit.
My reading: 11500; rpm
